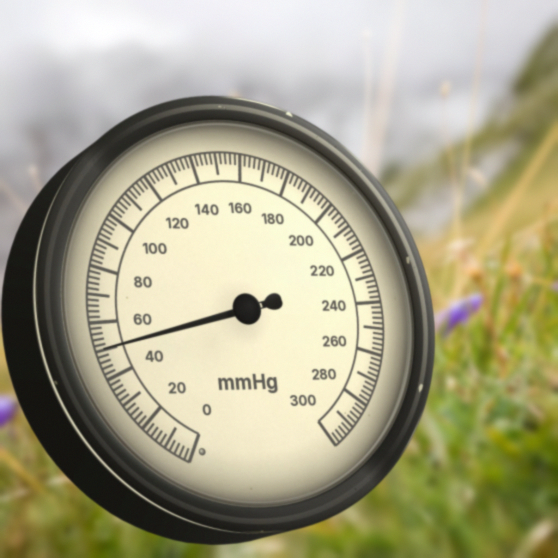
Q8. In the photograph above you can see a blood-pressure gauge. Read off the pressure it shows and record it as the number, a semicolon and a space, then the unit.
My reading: 50; mmHg
